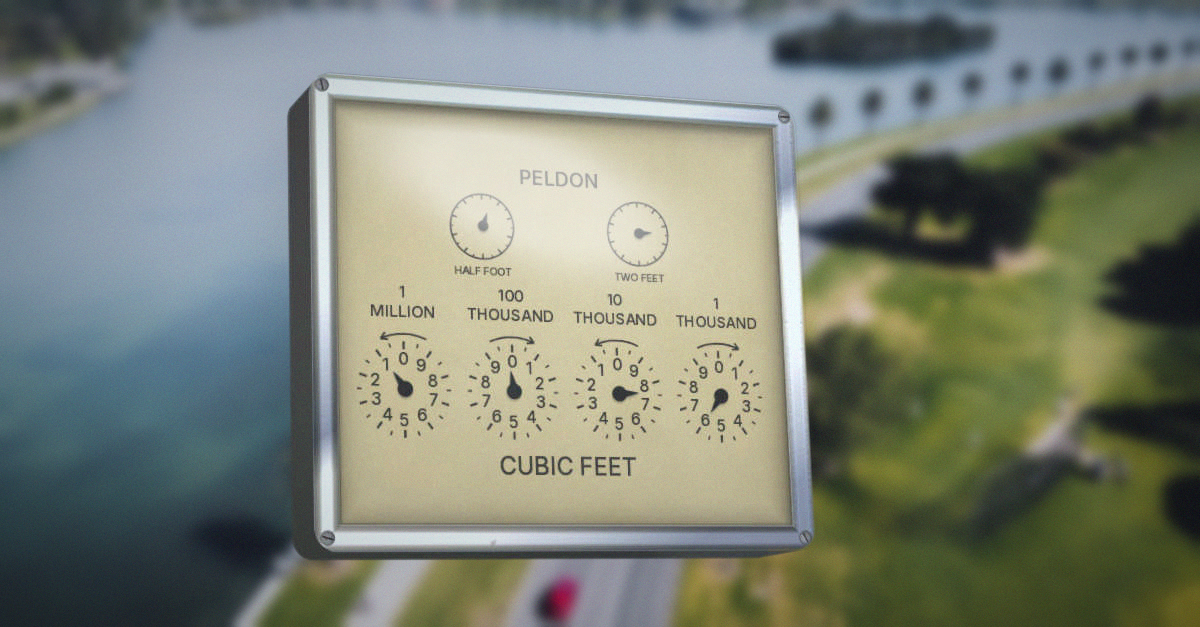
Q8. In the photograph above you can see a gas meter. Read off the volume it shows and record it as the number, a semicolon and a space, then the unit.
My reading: 97600; ft³
